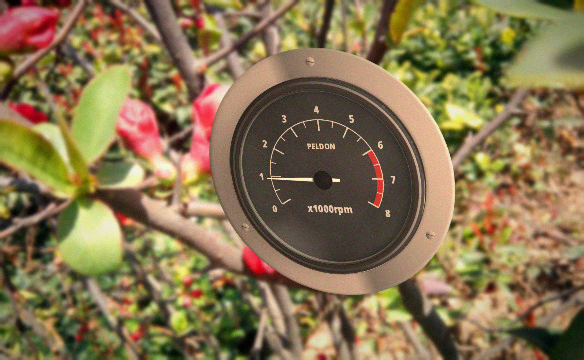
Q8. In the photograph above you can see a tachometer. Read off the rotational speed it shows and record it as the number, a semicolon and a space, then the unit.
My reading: 1000; rpm
